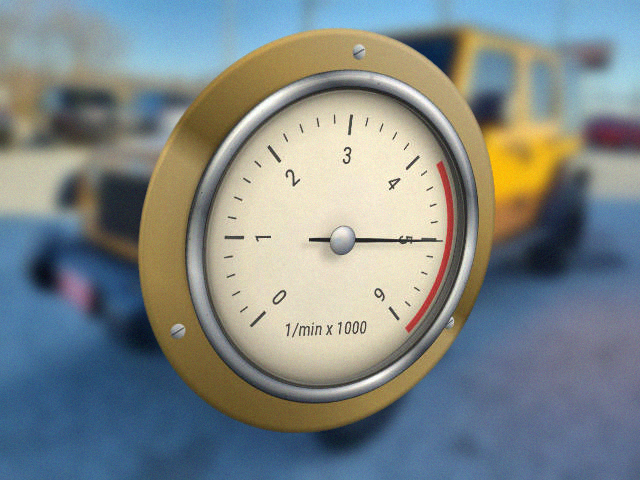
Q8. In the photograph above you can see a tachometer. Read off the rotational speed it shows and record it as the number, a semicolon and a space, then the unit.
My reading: 5000; rpm
